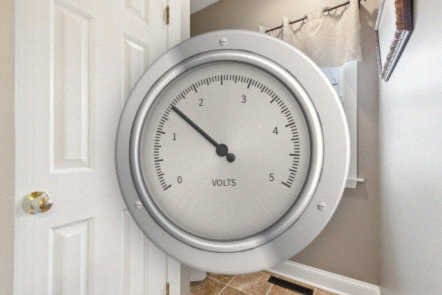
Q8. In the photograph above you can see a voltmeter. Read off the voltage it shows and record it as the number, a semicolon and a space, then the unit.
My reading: 1.5; V
